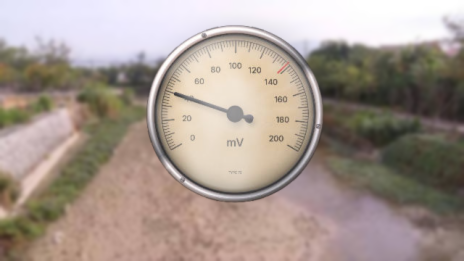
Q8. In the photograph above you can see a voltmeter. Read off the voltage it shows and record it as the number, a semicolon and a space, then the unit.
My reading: 40; mV
